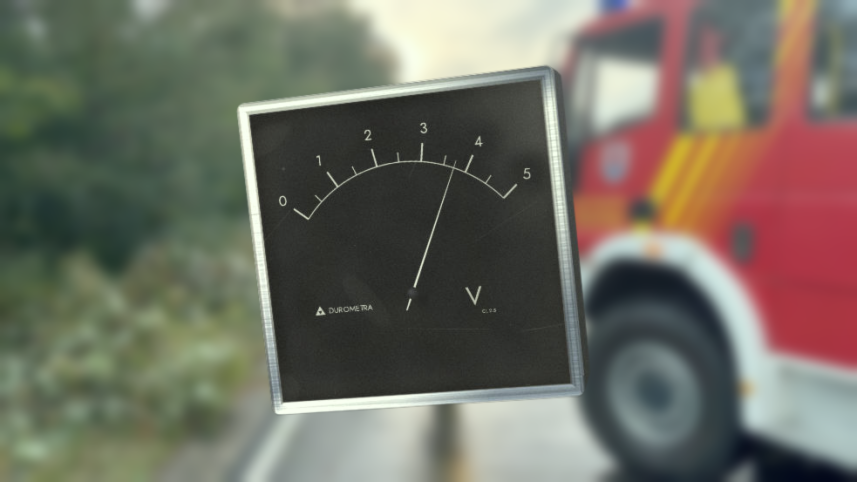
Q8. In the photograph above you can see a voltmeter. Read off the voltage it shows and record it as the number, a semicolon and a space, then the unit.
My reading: 3.75; V
